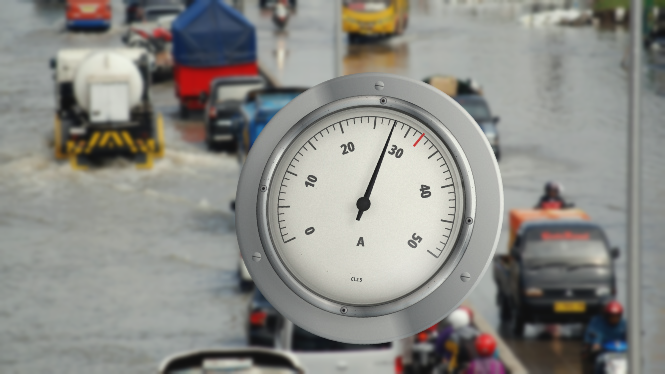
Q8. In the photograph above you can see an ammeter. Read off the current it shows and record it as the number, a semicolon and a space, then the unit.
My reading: 28; A
